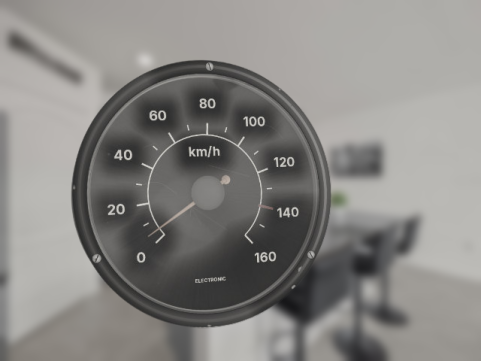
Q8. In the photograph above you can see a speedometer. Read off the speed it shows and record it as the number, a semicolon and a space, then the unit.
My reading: 5; km/h
